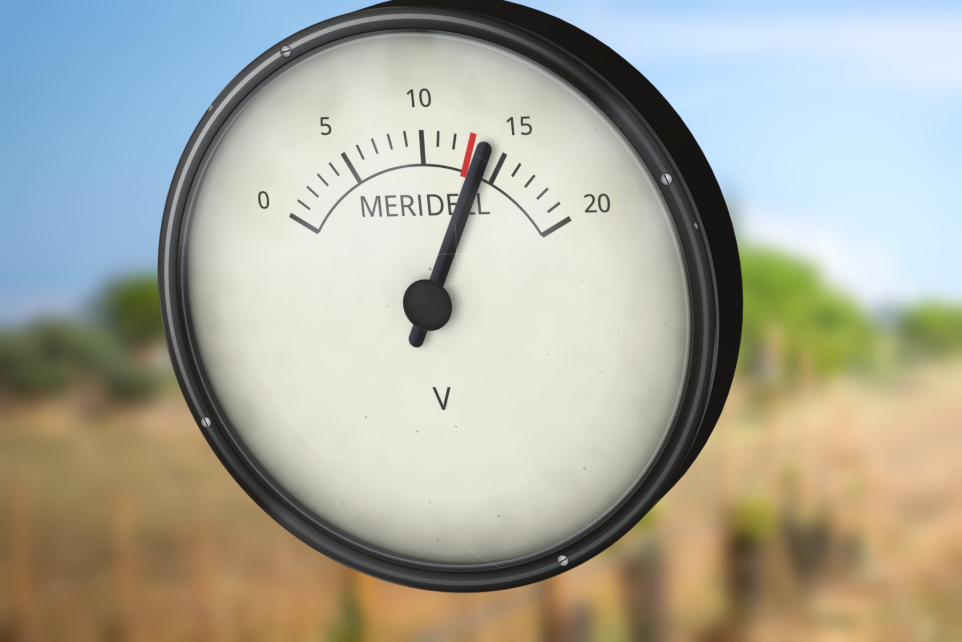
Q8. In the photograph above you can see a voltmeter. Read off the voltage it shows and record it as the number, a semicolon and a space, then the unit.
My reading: 14; V
